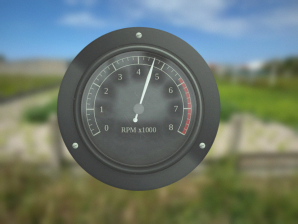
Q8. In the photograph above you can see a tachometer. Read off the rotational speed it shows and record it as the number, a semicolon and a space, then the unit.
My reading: 4600; rpm
